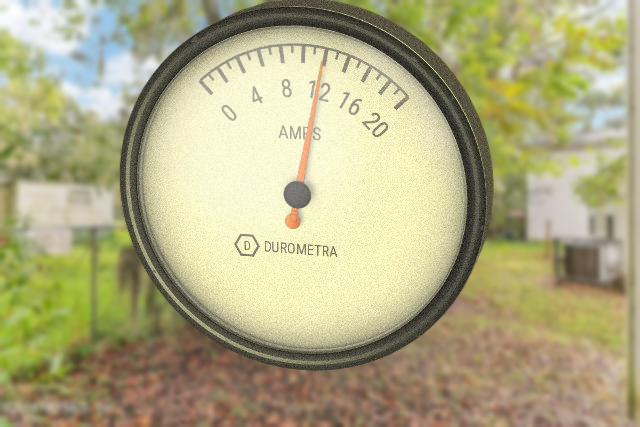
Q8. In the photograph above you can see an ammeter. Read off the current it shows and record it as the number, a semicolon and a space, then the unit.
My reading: 12; A
